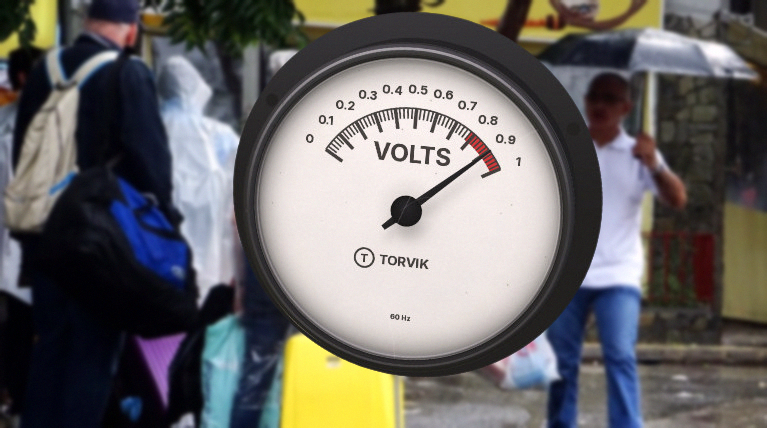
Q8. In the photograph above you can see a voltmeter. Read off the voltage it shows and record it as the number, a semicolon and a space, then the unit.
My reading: 0.9; V
